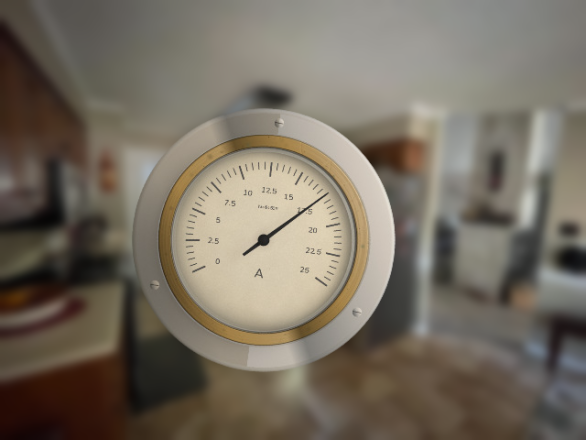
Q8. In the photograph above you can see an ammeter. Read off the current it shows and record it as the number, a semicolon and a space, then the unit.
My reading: 17.5; A
